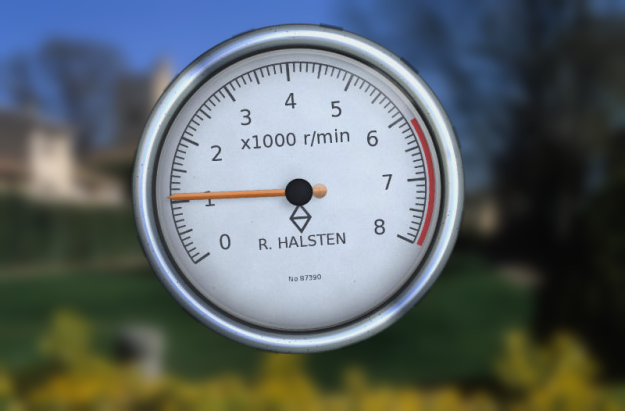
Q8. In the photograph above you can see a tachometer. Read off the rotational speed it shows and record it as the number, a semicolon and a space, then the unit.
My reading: 1100; rpm
